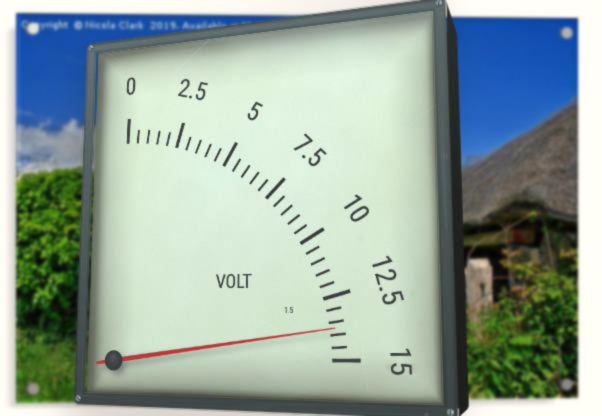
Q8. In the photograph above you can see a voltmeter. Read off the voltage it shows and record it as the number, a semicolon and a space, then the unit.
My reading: 13.75; V
